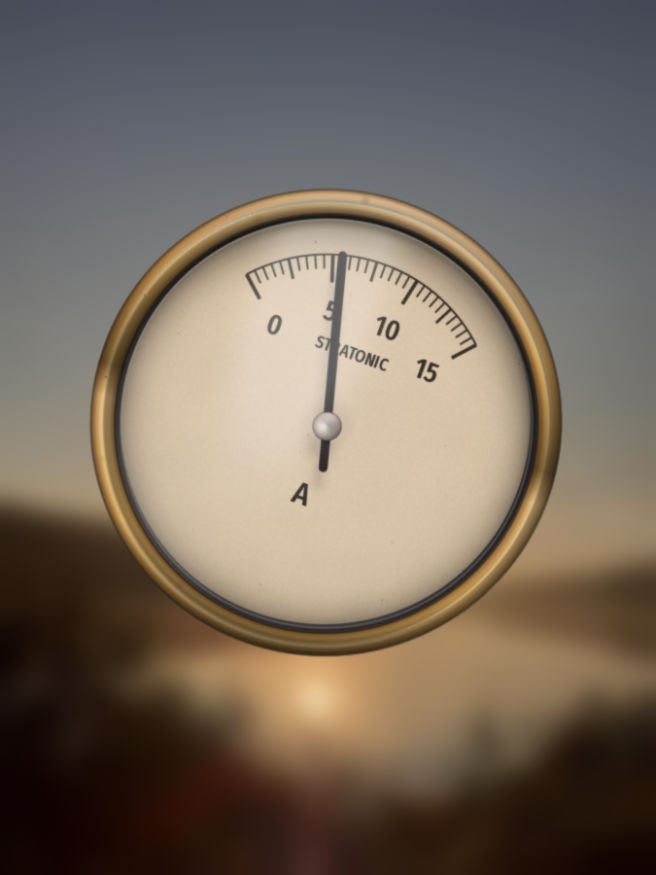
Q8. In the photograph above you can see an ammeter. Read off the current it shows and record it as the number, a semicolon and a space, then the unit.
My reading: 5.5; A
